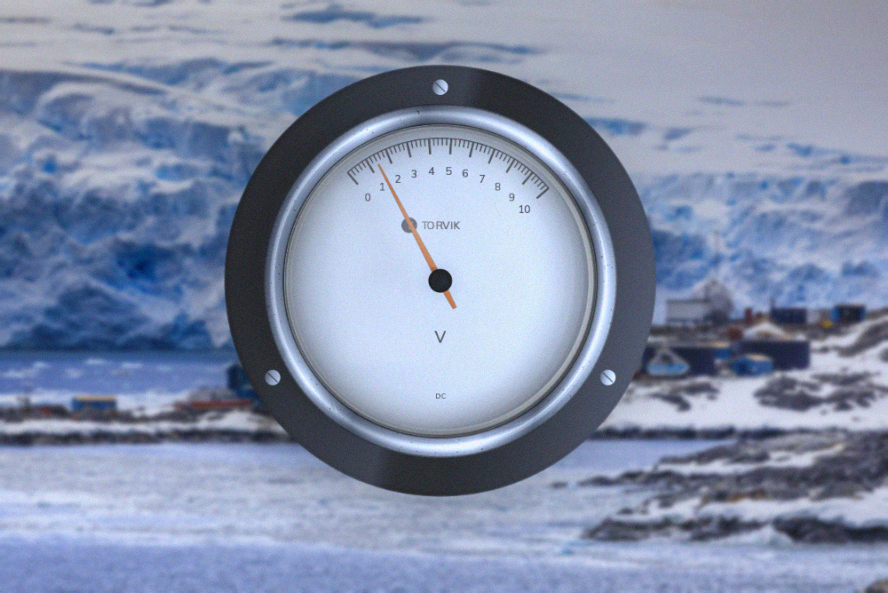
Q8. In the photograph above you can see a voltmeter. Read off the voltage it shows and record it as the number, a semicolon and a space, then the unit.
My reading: 1.4; V
